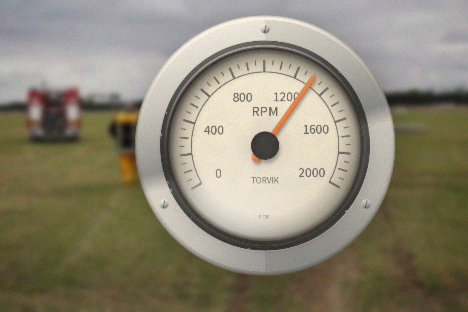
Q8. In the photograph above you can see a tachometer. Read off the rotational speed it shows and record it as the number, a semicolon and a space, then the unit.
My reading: 1300; rpm
